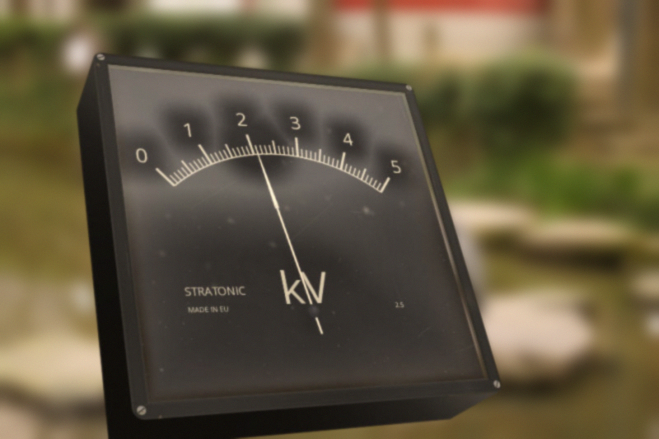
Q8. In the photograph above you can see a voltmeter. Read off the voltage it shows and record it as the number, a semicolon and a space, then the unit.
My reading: 2; kV
